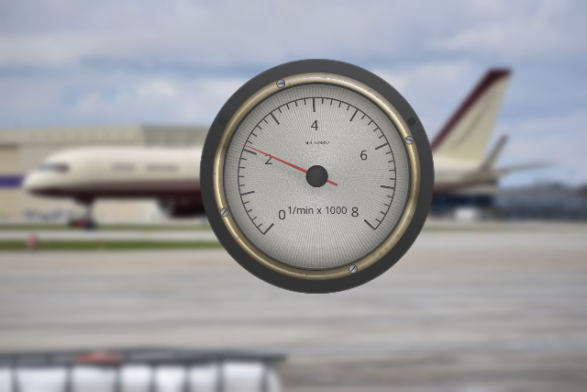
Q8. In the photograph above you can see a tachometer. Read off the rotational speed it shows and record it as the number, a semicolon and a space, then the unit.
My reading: 2100; rpm
